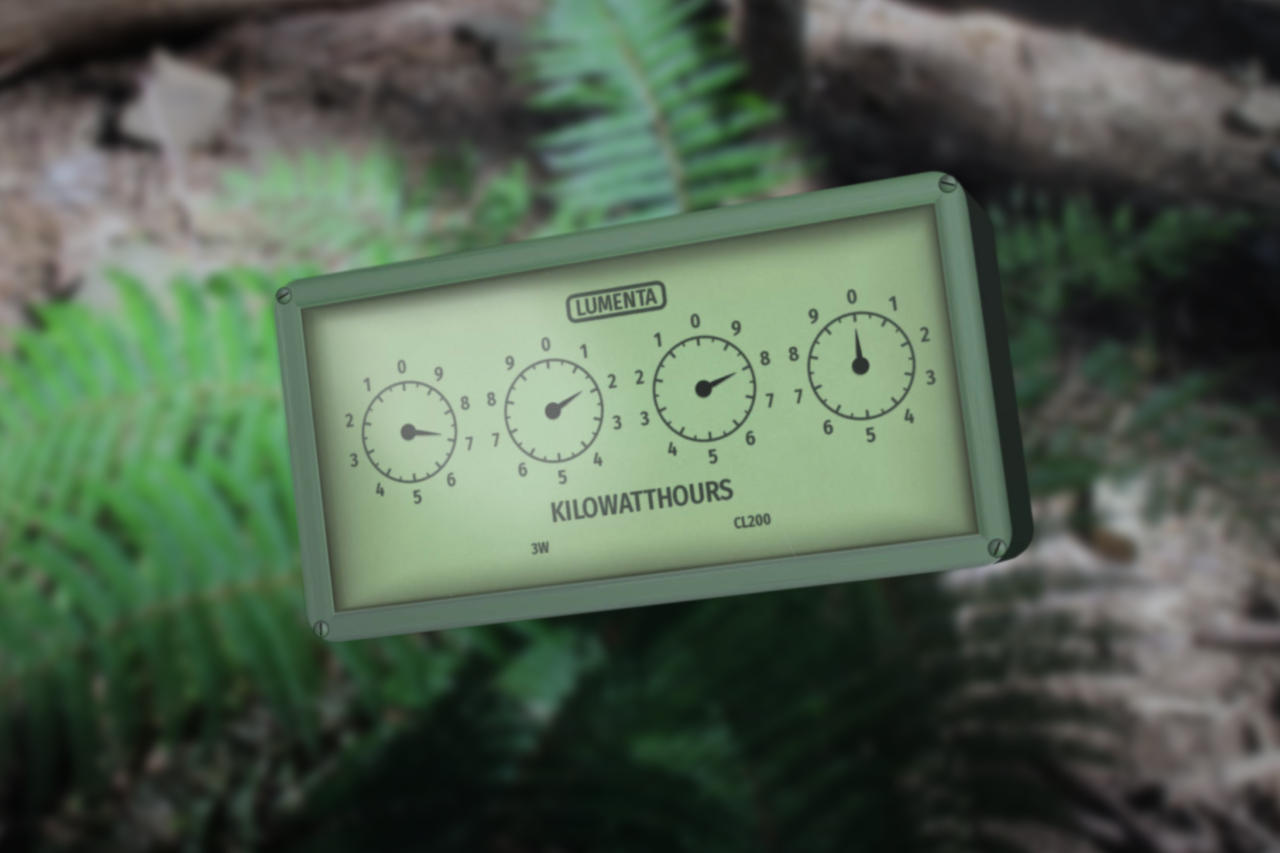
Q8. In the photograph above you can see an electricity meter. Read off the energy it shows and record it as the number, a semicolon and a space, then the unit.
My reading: 7180; kWh
